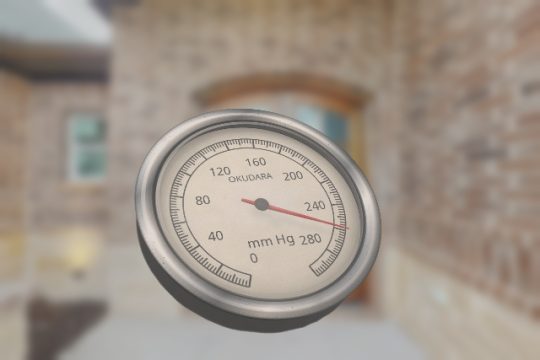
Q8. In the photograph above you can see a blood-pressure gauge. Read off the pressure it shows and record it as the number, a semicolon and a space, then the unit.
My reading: 260; mmHg
